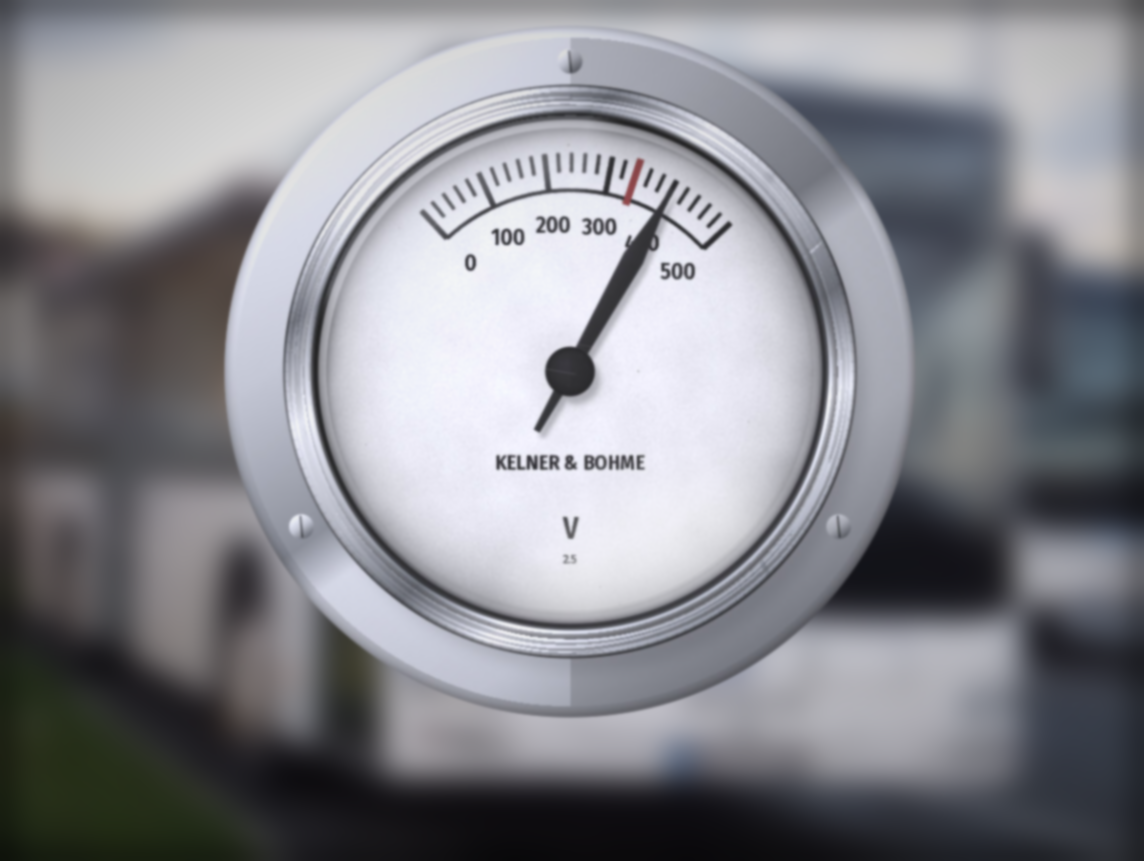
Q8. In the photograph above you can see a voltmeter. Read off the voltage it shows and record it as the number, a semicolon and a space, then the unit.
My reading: 400; V
